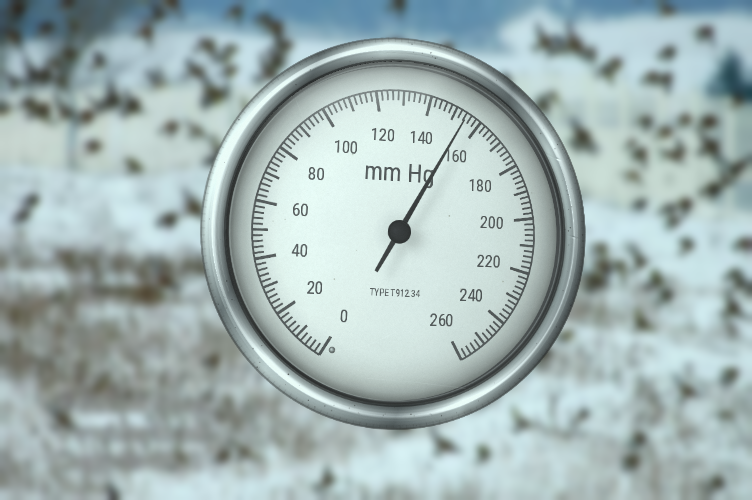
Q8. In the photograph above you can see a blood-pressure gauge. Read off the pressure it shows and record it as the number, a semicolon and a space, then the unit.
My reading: 154; mmHg
